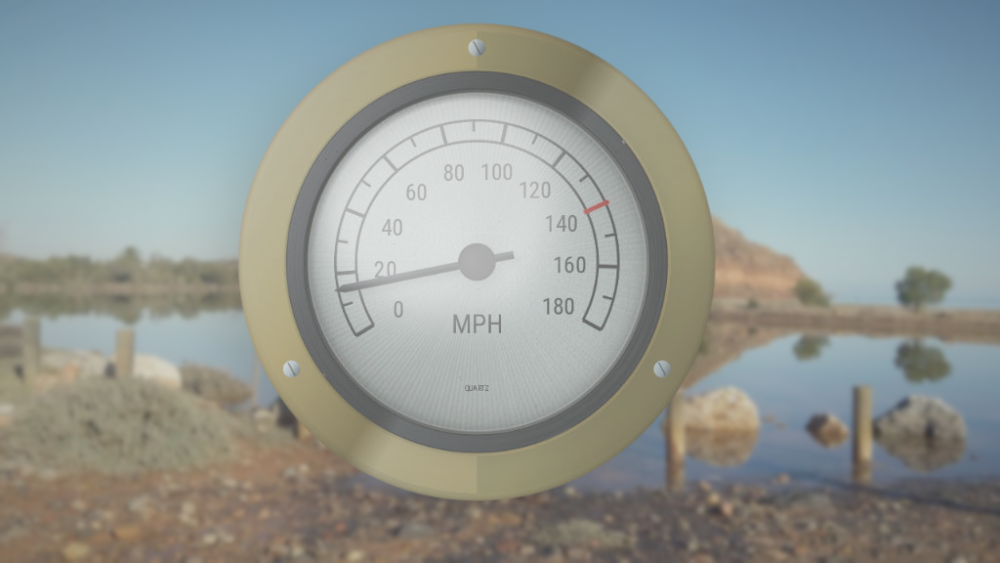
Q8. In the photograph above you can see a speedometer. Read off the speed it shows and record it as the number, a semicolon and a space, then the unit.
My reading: 15; mph
